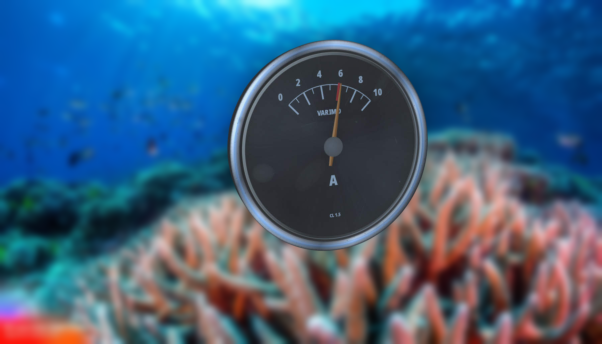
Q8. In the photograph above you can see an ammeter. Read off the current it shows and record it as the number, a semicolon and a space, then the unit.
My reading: 6; A
